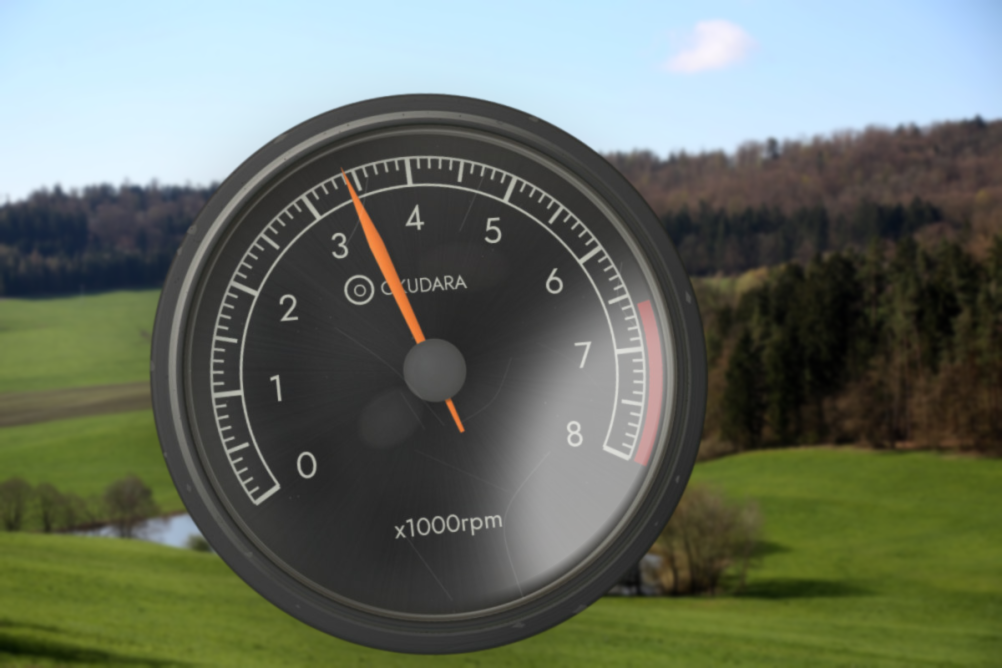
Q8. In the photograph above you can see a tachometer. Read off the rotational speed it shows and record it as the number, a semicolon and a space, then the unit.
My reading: 3400; rpm
